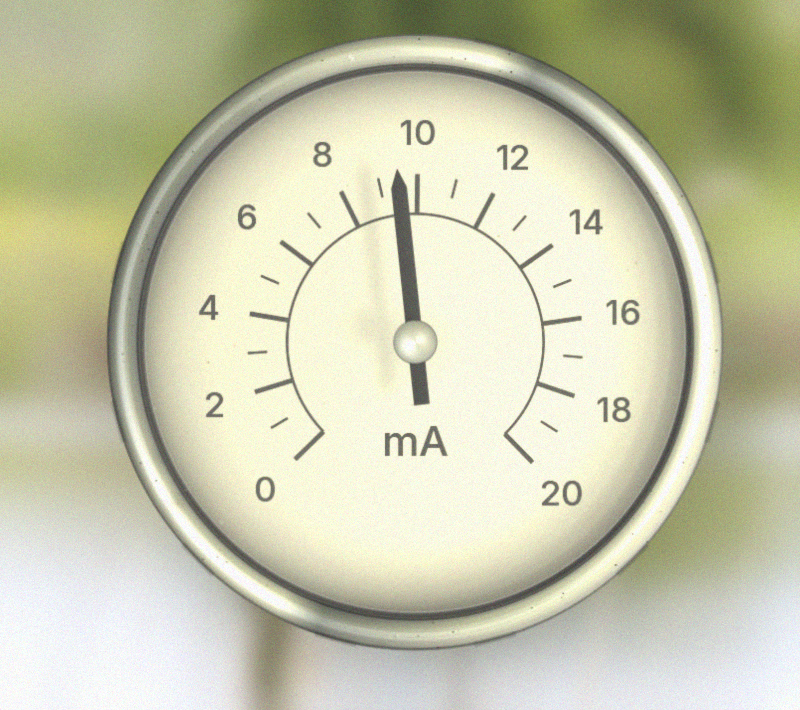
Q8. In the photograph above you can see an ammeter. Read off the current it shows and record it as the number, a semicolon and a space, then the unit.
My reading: 9.5; mA
